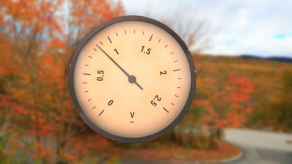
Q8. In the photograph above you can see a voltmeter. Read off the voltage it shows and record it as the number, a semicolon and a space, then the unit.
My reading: 0.85; V
